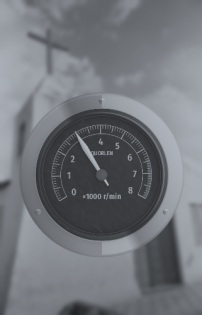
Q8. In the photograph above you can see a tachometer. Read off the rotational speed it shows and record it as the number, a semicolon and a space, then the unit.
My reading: 3000; rpm
